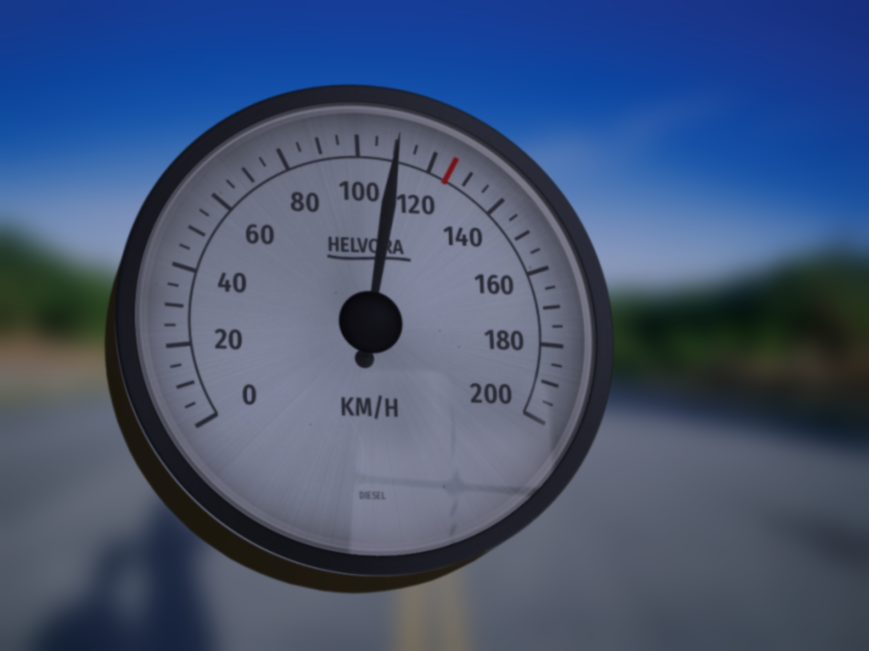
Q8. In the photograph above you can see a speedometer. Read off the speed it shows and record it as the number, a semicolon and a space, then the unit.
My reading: 110; km/h
